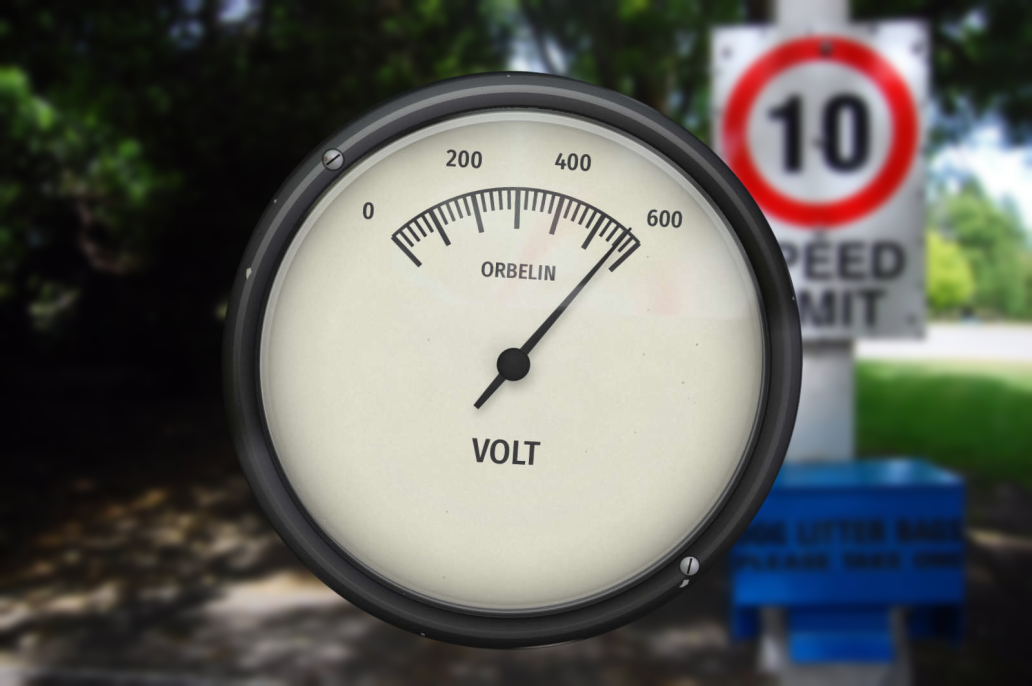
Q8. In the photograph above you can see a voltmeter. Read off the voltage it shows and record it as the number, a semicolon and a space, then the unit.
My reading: 560; V
